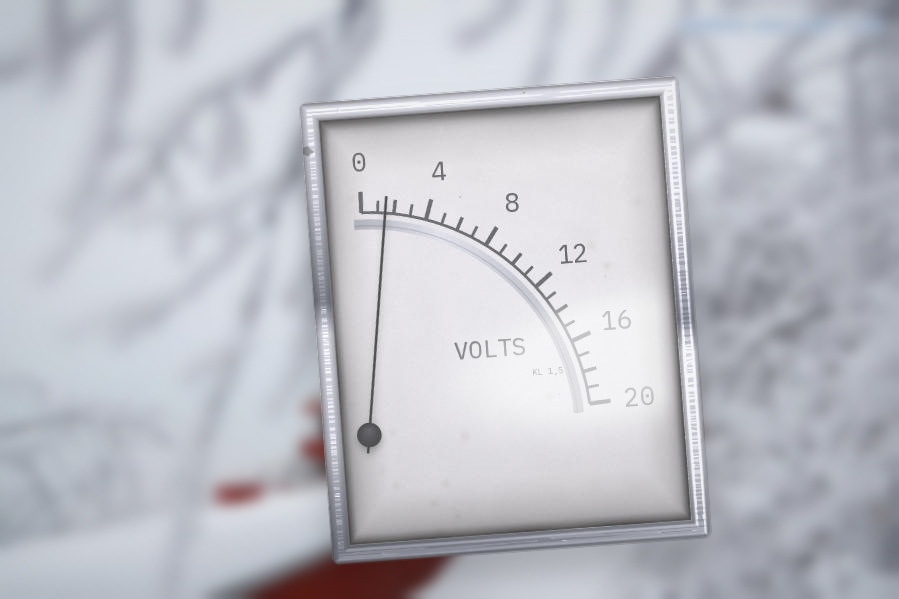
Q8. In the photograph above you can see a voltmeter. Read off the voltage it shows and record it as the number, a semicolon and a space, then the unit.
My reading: 1.5; V
